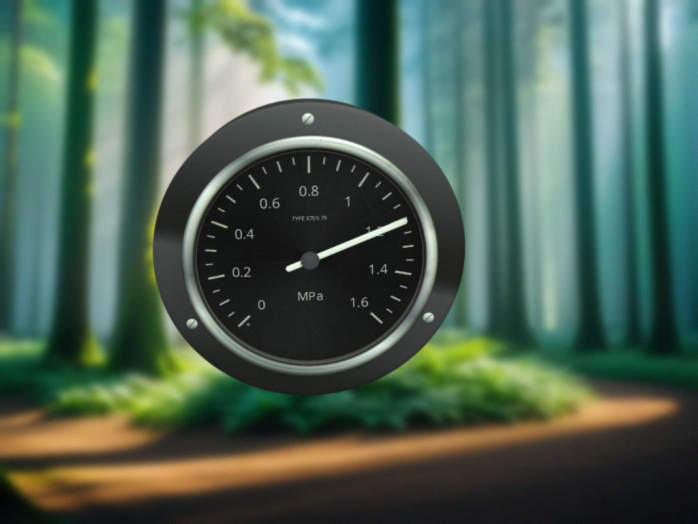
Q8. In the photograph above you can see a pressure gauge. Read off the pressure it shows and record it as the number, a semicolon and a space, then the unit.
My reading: 1.2; MPa
